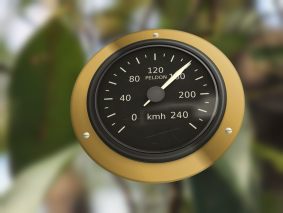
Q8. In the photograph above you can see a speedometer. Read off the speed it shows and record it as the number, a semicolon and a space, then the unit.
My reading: 160; km/h
